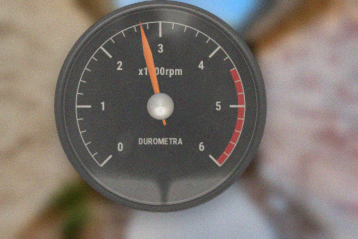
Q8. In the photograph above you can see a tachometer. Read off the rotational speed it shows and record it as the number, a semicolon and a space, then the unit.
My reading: 2700; rpm
